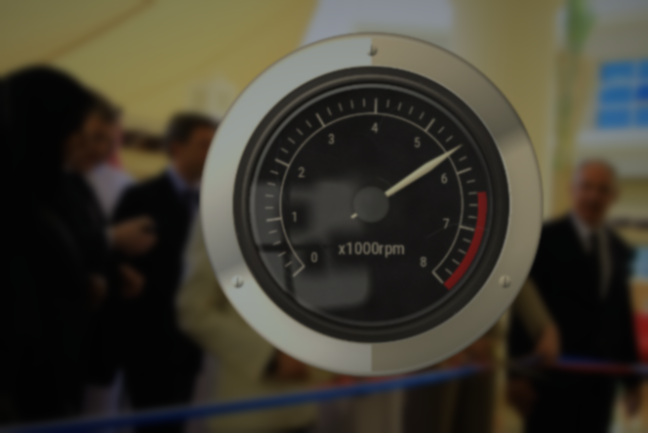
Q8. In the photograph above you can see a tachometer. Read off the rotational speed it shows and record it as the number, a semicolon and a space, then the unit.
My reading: 5600; rpm
